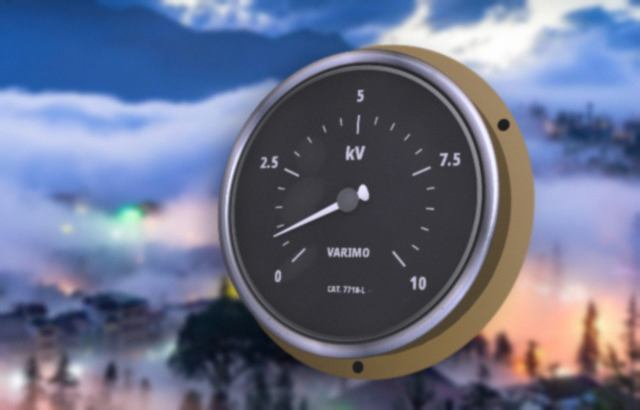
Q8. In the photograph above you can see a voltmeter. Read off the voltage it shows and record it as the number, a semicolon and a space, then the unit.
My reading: 0.75; kV
